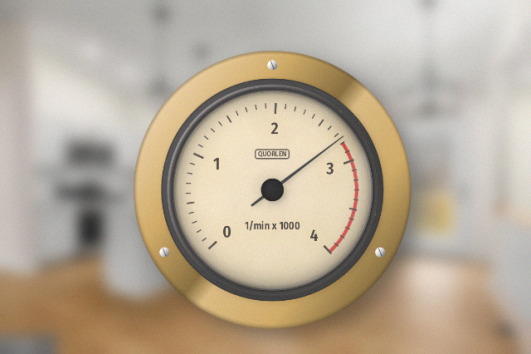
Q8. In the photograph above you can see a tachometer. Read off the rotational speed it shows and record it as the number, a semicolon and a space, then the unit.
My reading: 2750; rpm
